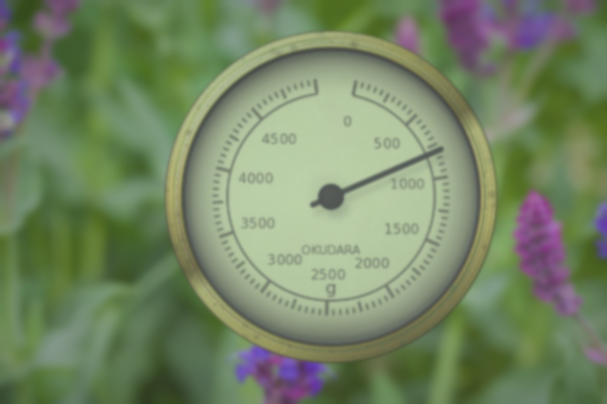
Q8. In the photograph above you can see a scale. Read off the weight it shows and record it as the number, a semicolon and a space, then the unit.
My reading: 800; g
